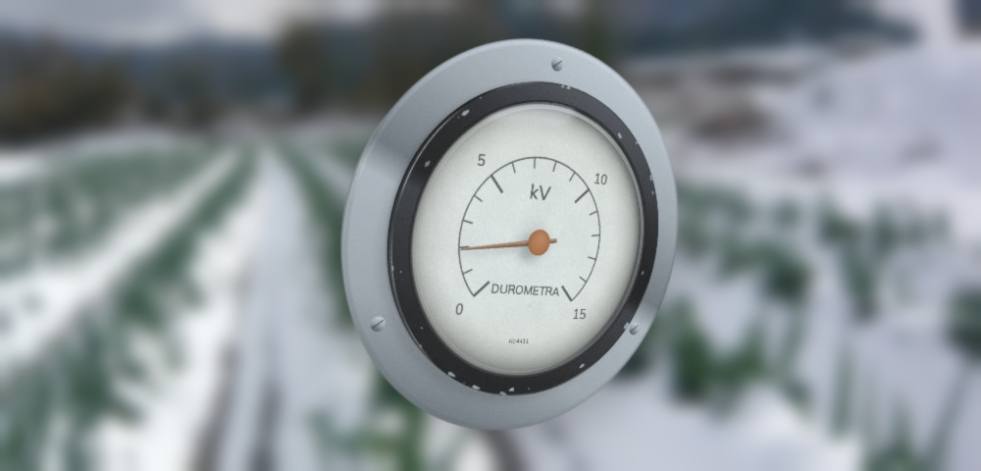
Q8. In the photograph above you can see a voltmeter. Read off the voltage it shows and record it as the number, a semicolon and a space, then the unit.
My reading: 2; kV
